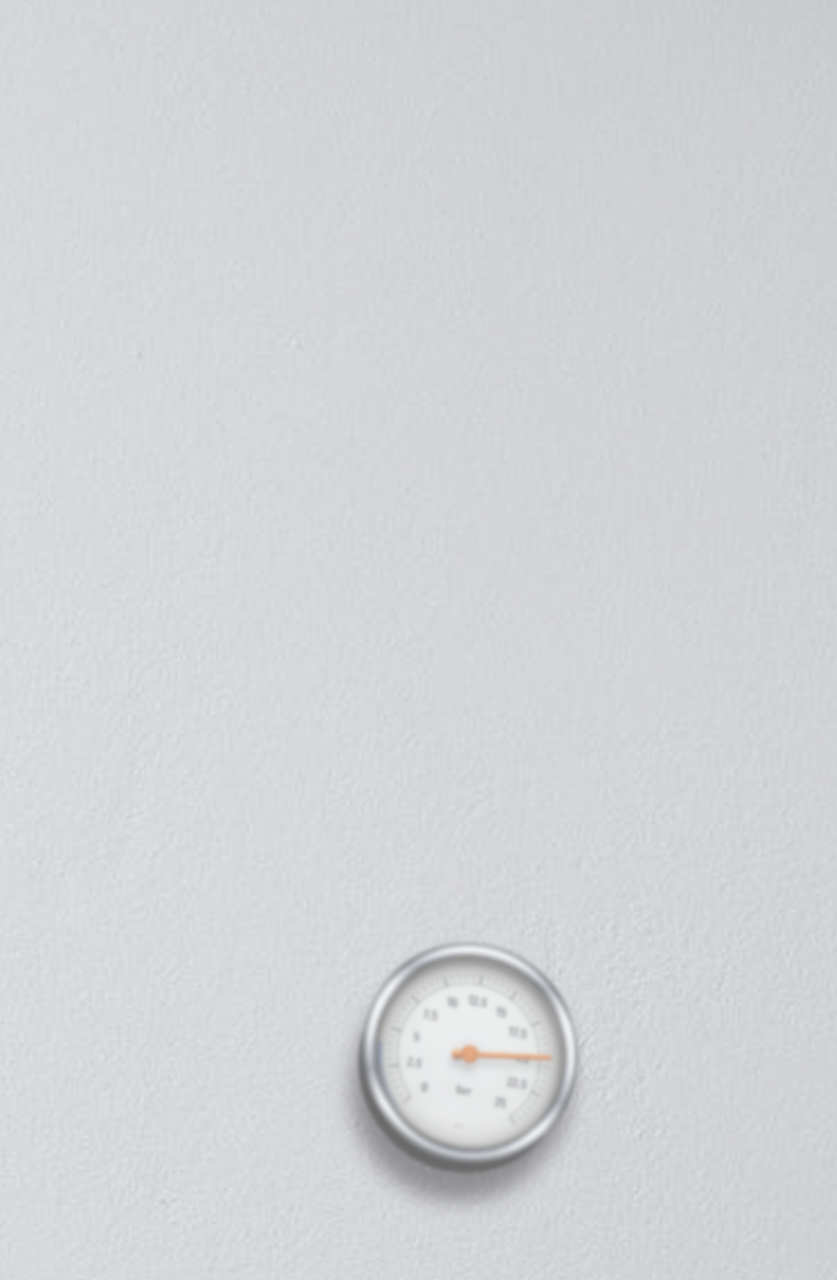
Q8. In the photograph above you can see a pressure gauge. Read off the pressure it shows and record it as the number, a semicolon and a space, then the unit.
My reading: 20; bar
